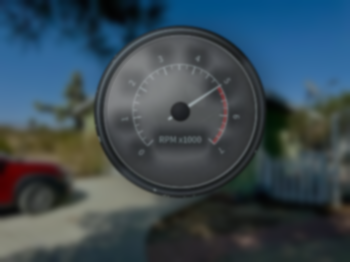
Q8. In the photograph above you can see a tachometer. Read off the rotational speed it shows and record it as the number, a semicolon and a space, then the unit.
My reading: 5000; rpm
